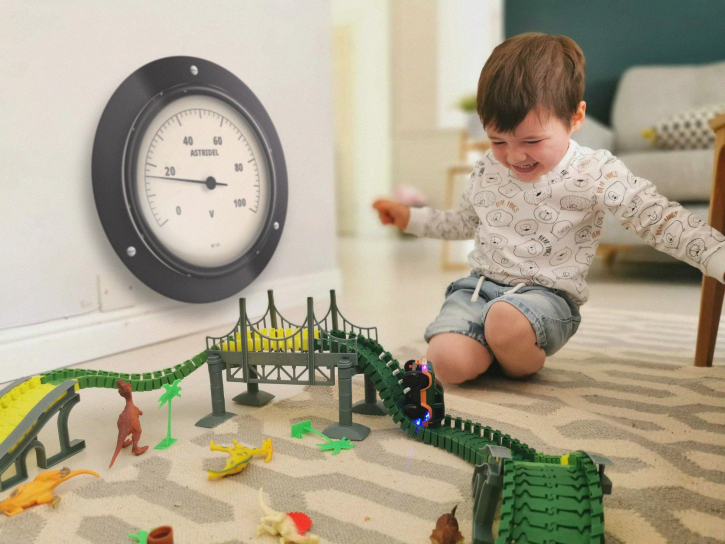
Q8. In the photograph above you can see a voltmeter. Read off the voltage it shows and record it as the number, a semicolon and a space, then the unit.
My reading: 16; V
